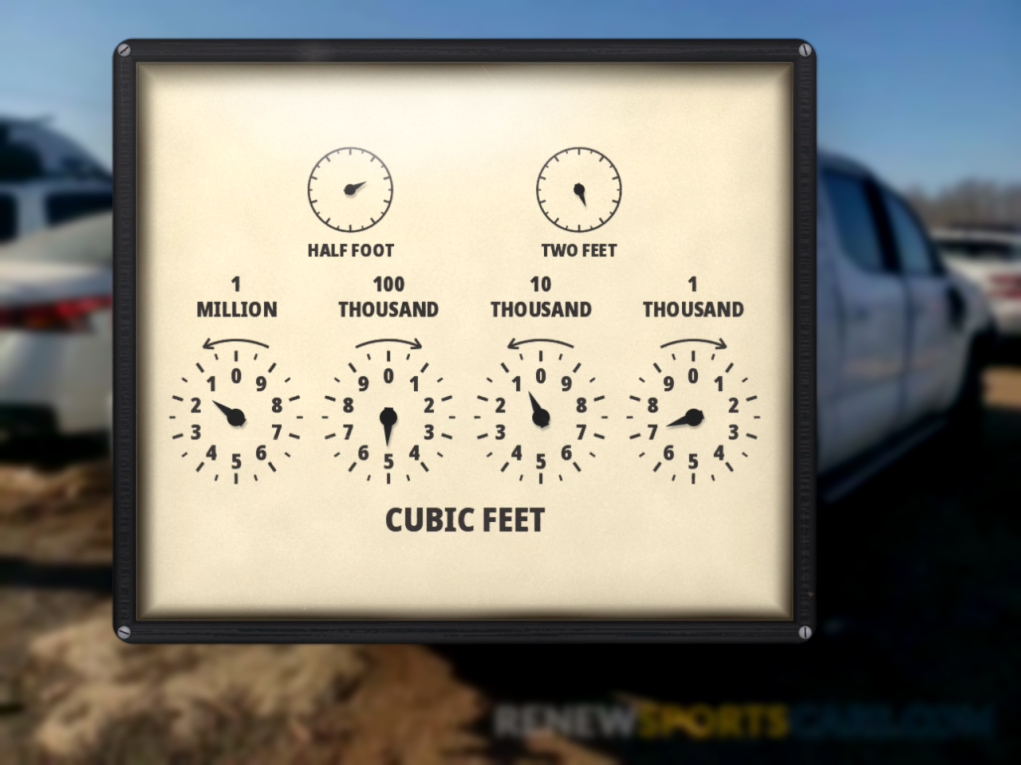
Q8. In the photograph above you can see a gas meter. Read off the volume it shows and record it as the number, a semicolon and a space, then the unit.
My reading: 150700; ft³
